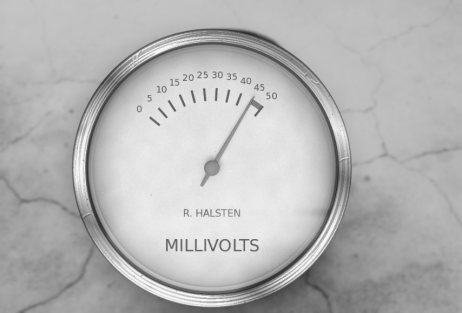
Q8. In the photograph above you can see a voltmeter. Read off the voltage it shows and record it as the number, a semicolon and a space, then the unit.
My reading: 45; mV
